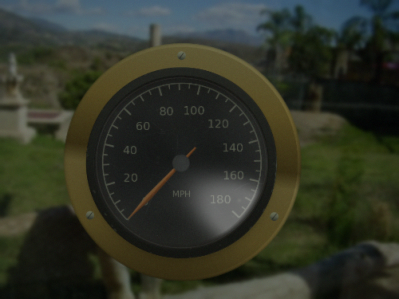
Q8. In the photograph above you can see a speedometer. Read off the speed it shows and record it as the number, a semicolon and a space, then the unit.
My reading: 0; mph
